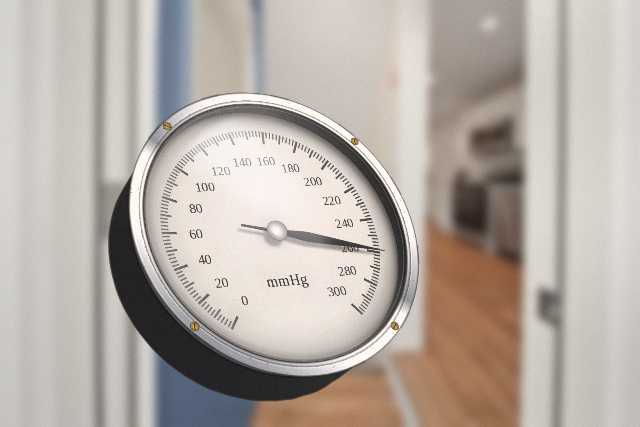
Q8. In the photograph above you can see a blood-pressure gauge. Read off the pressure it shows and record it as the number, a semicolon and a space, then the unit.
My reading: 260; mmHg
